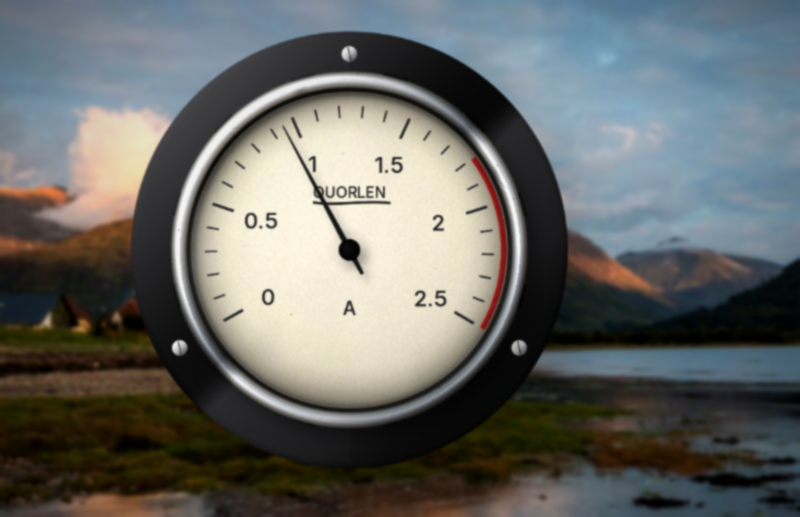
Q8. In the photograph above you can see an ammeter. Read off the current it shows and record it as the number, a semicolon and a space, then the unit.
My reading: 0.95; A
